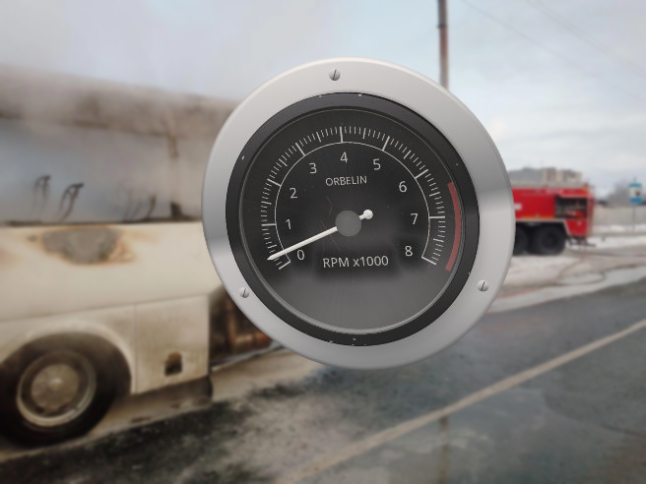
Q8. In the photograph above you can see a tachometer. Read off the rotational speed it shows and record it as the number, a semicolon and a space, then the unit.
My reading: 300; rpm
